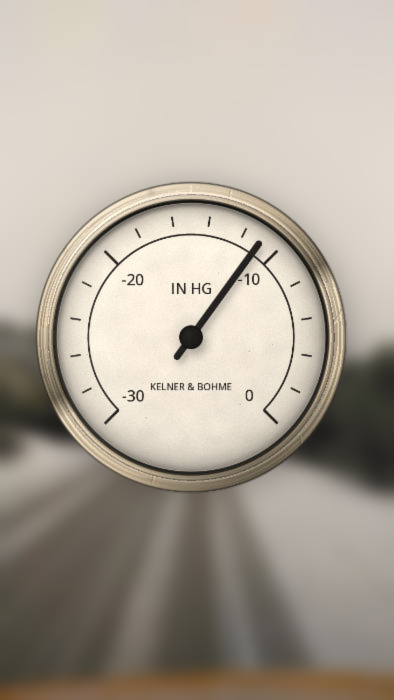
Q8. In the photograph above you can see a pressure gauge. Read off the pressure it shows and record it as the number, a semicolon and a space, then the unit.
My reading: -11; inHg
